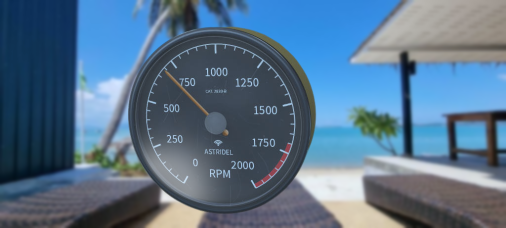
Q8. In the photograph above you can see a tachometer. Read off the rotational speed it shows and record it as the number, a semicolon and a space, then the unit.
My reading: 700; rpm
